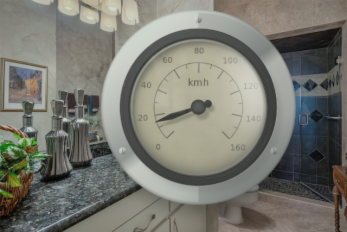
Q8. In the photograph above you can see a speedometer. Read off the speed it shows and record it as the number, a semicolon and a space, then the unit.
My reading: 15; km/h
